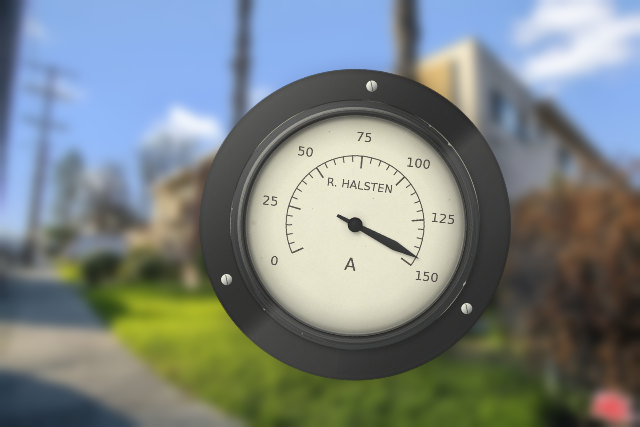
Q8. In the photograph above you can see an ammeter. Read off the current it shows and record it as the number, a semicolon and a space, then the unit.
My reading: 145; A
